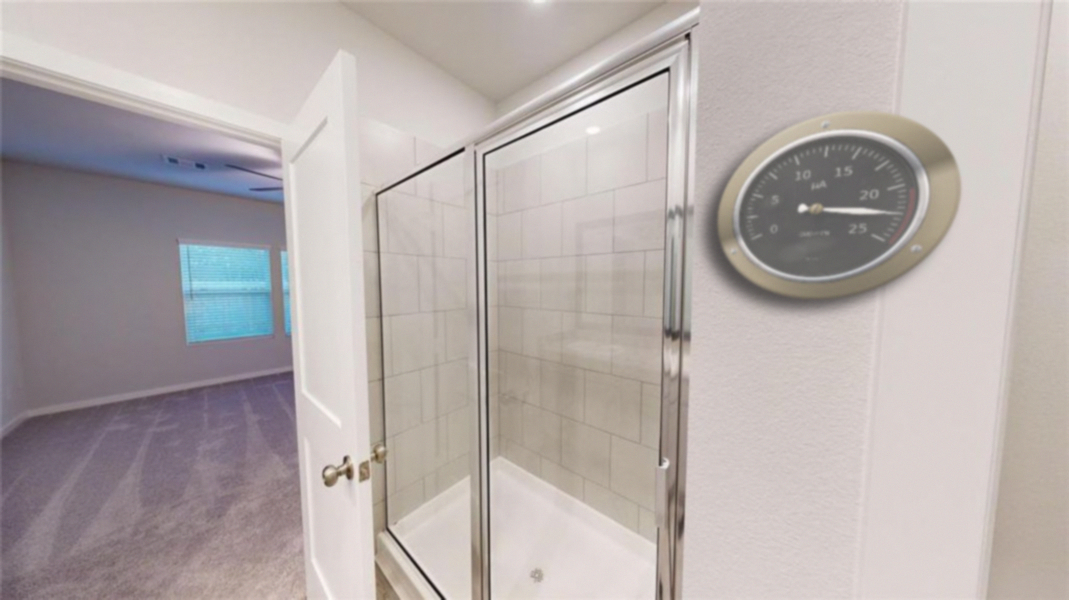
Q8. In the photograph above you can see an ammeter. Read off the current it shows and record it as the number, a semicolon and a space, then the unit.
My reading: 22.5; µA
